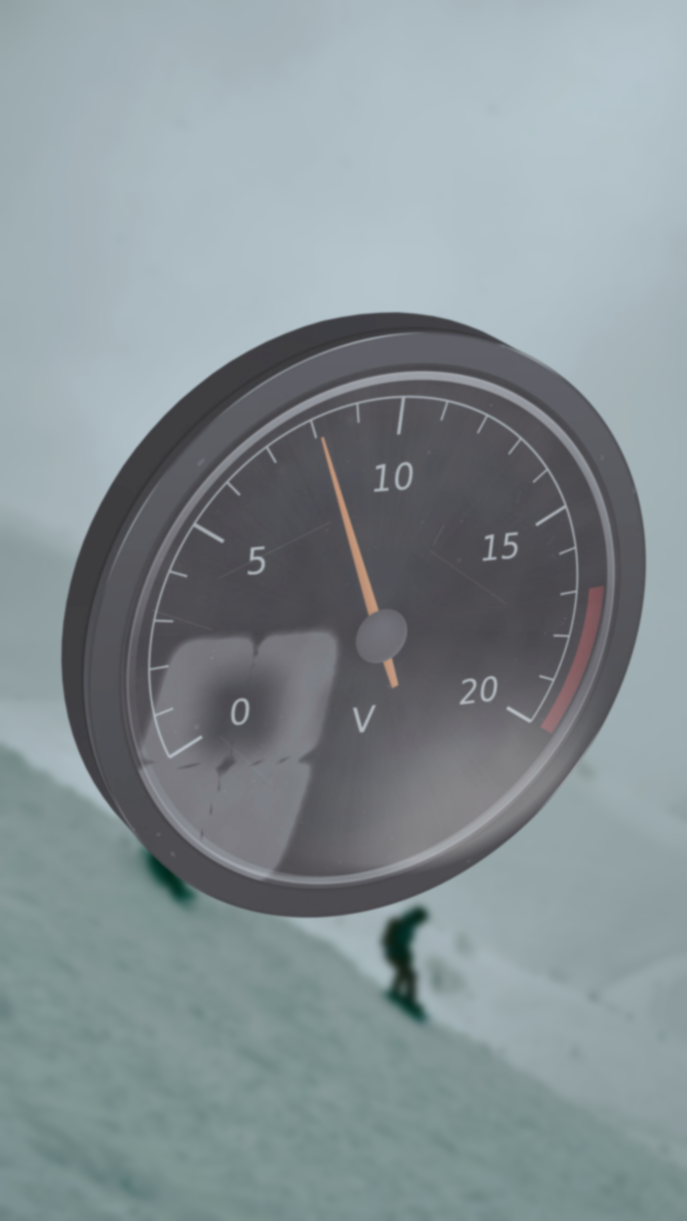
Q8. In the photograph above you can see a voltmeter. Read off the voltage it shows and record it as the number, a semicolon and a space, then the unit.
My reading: 8; V
